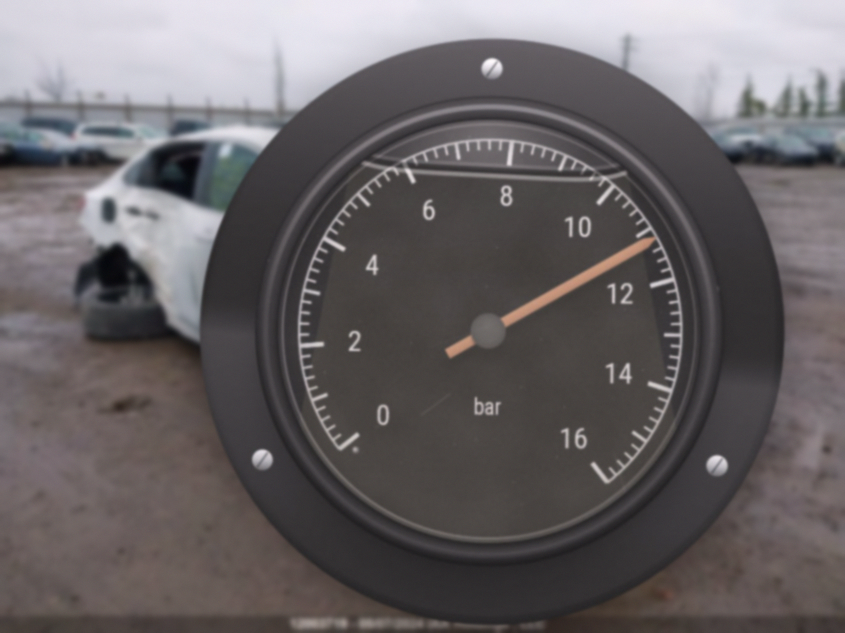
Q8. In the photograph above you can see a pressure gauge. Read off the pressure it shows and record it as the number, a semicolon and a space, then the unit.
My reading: 11.2; bar
